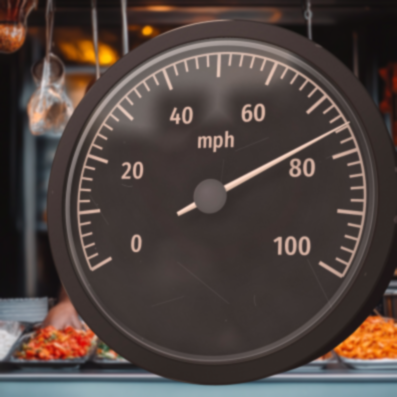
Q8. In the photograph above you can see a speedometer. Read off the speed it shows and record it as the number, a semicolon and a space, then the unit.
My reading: 76; mph
